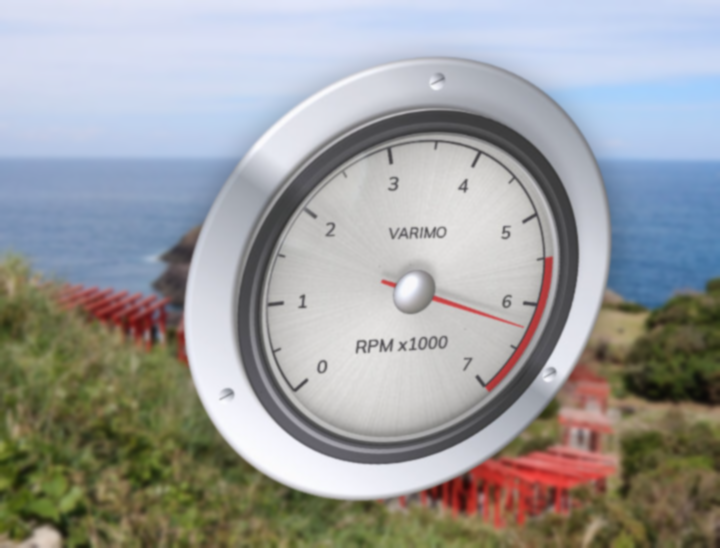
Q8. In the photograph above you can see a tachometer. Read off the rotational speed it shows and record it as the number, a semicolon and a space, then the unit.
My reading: 6250; rpm
